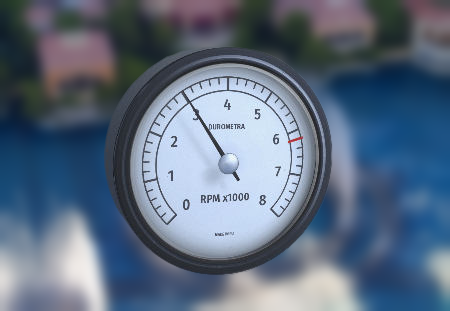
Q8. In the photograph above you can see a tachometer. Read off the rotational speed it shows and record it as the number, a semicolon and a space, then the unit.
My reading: 3000; rpm
